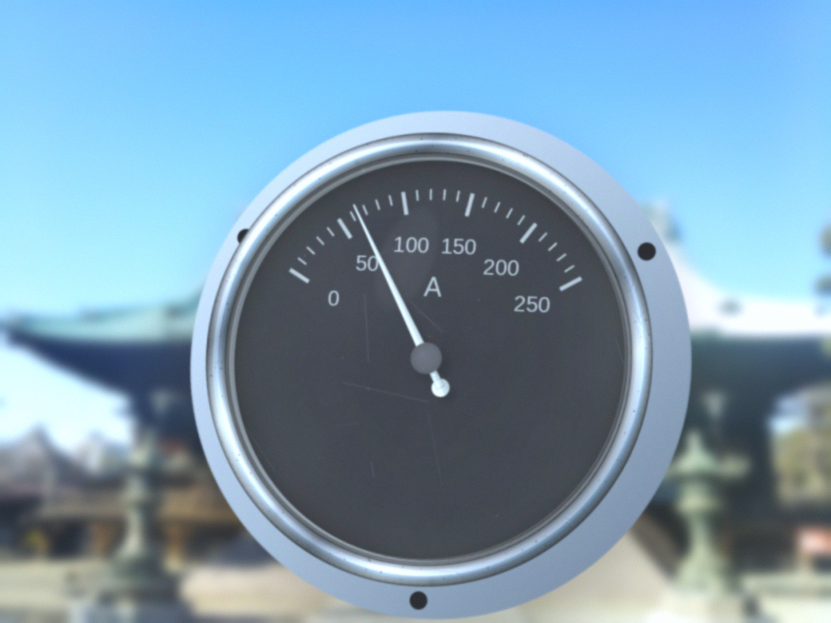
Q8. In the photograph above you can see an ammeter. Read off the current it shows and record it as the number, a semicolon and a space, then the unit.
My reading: 65; A
